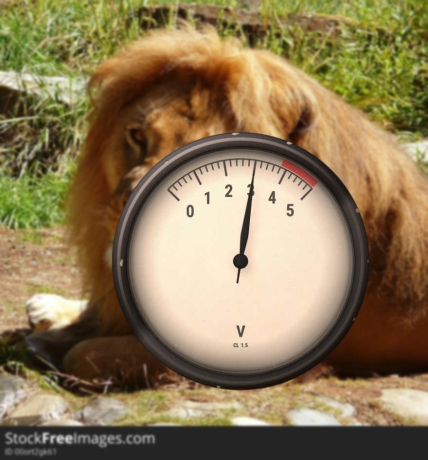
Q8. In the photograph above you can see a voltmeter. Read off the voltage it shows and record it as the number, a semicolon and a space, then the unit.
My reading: 3; V
